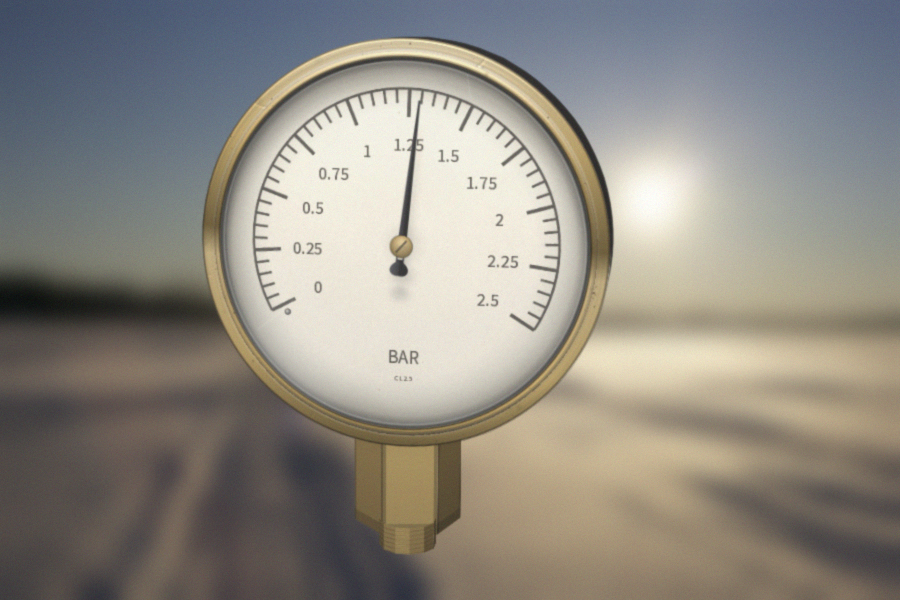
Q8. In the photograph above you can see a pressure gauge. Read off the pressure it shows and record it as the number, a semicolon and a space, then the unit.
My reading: 1.3; bar
